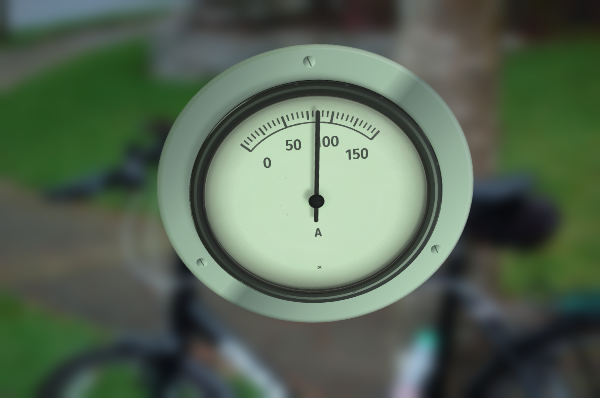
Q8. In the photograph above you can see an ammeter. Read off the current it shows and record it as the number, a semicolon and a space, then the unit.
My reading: 85; A
